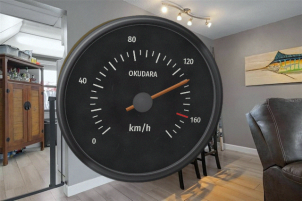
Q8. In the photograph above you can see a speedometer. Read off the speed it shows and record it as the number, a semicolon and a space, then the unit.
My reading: 130; km/h
